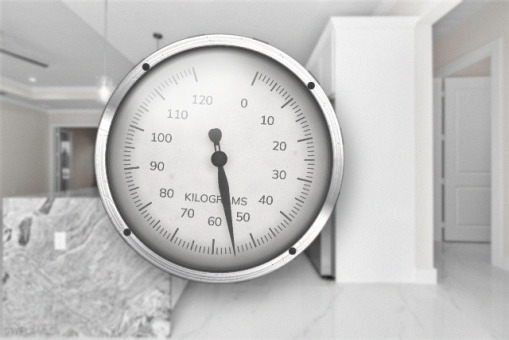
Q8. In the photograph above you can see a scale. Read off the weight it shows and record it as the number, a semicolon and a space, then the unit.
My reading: 55; kg
